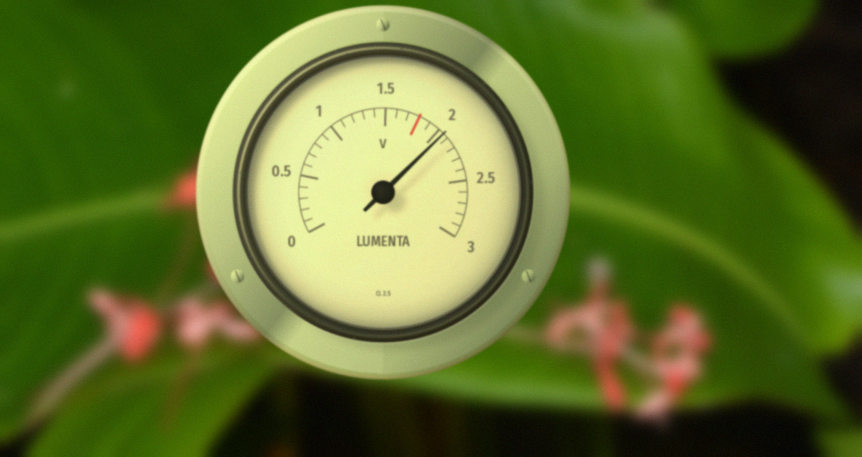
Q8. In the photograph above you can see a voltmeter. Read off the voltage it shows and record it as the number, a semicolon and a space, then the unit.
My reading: 2.05; V
